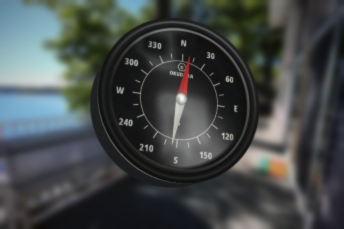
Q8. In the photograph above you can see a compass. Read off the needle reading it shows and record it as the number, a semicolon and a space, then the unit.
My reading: 7.5; °
